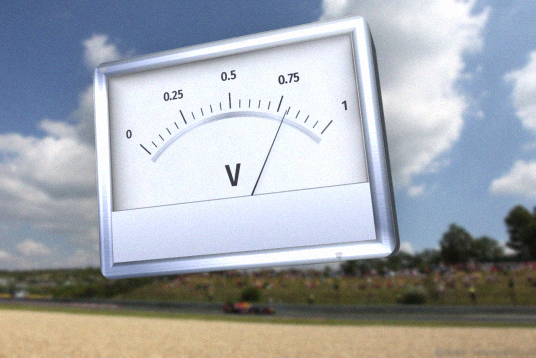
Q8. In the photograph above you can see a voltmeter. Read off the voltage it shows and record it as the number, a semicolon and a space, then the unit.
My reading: 0.8; V
